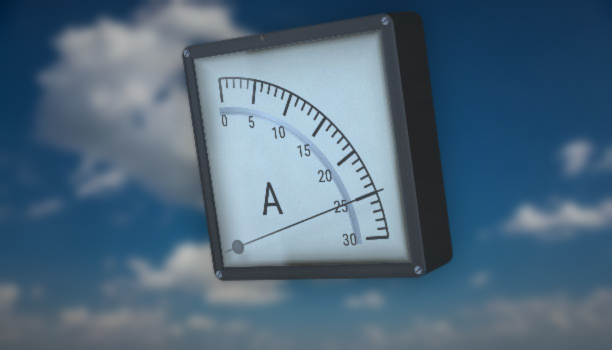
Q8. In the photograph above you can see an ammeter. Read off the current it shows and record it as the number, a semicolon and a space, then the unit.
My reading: 25; A
